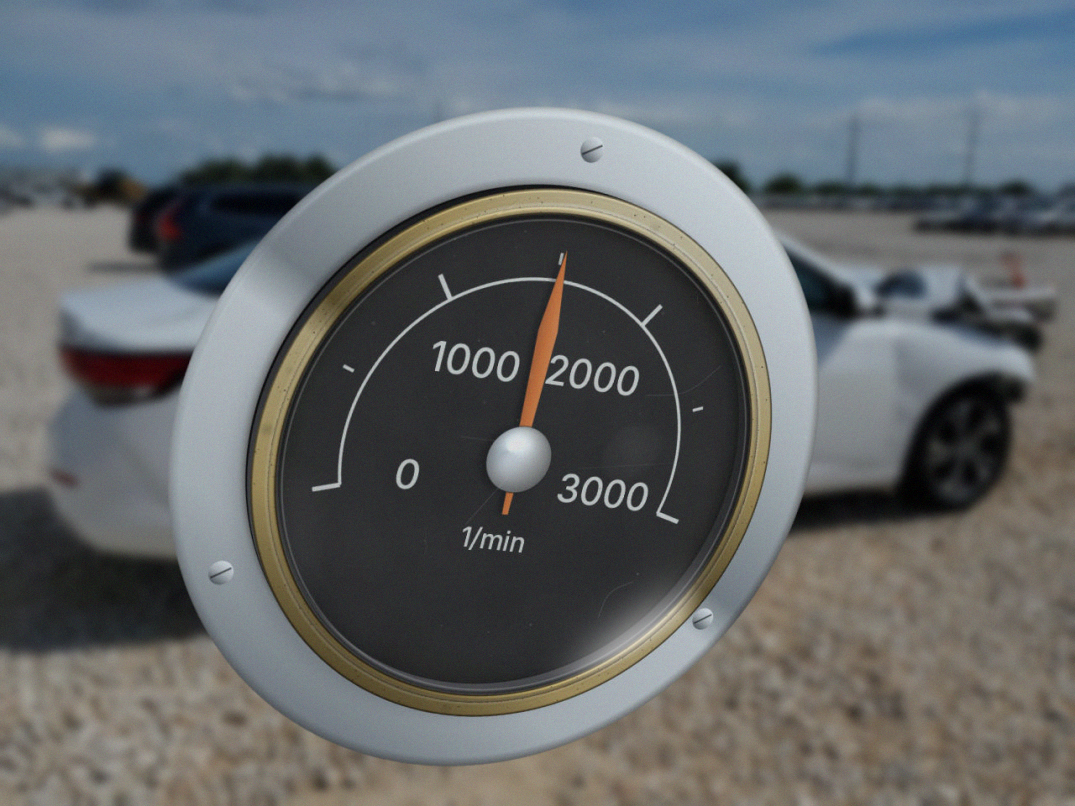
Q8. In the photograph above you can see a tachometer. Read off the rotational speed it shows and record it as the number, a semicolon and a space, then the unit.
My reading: 1500; rpm
